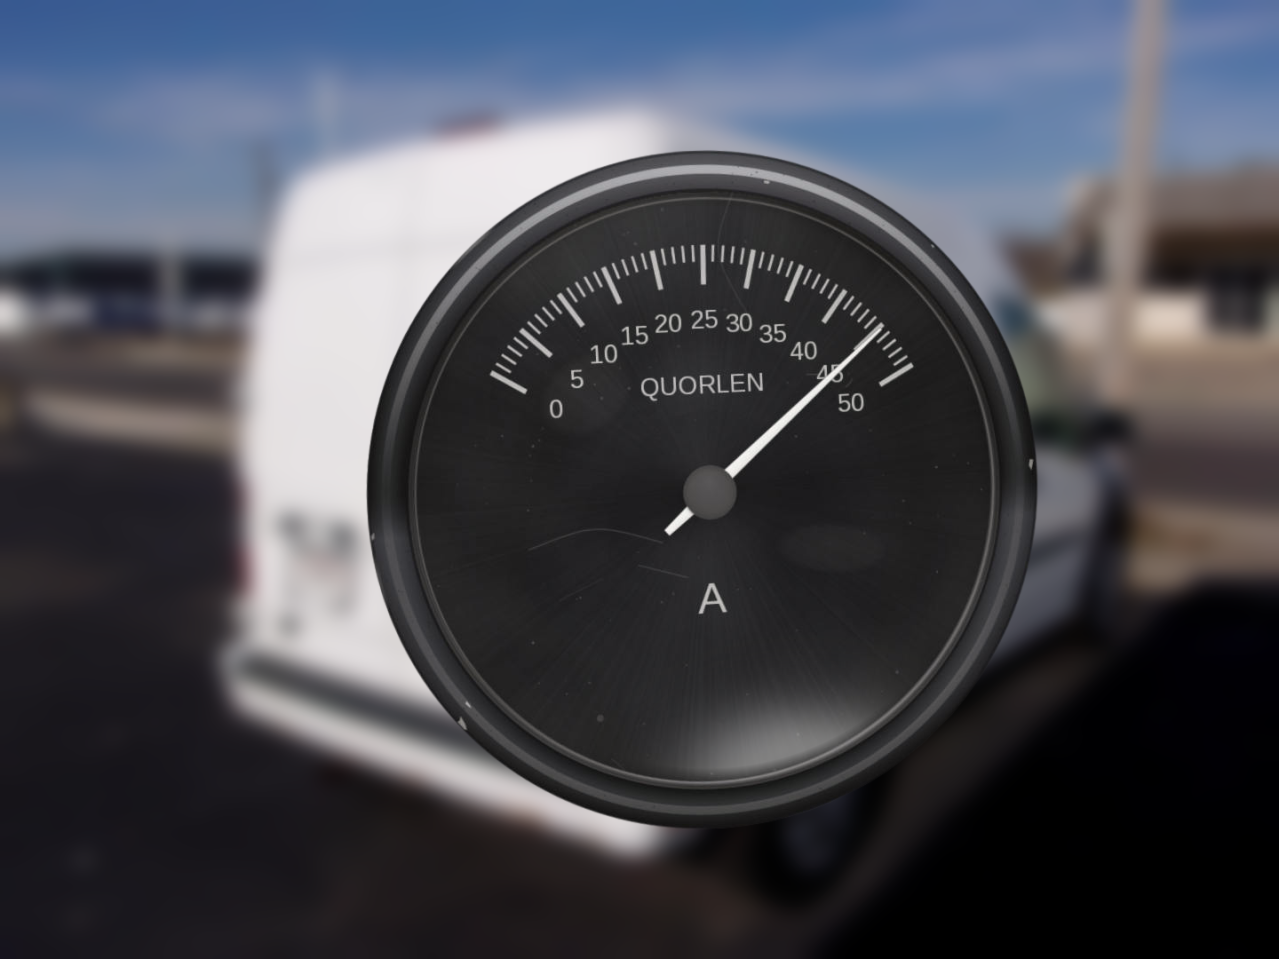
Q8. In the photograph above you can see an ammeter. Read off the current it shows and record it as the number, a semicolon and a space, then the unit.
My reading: 45; A
